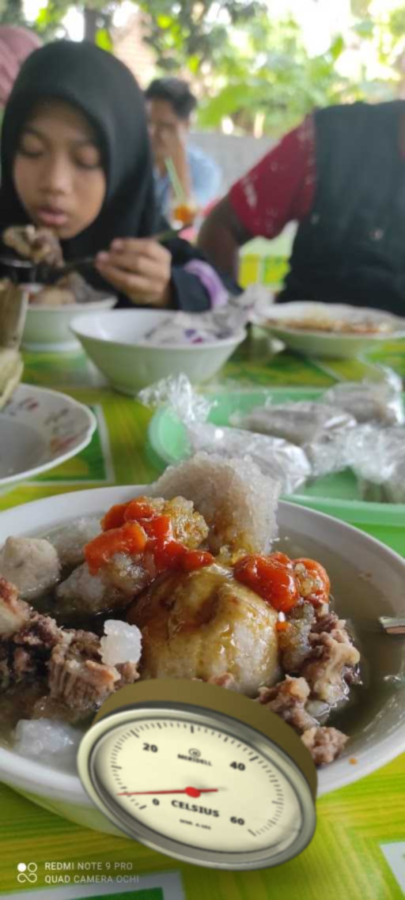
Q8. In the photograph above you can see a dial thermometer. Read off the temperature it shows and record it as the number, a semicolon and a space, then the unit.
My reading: 5; °C
